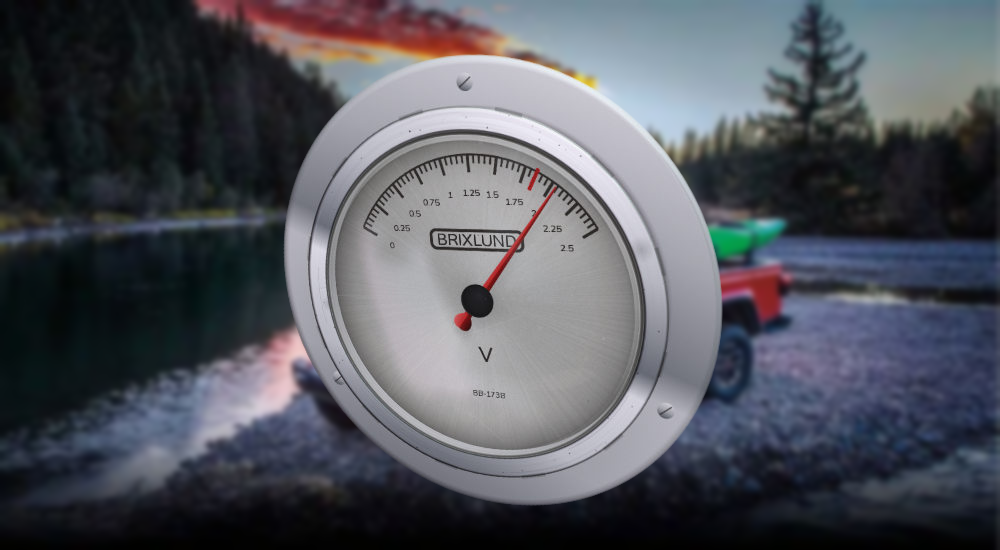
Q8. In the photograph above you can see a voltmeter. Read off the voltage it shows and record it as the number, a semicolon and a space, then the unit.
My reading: 2.05; V
